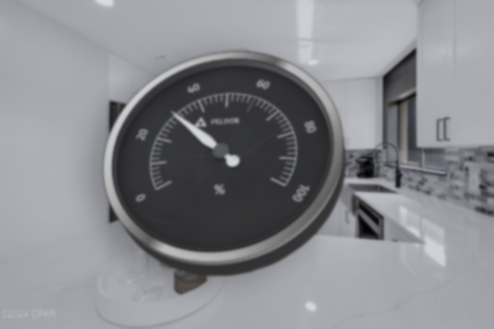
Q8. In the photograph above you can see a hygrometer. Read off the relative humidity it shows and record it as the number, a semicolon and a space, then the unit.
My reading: 30; %
